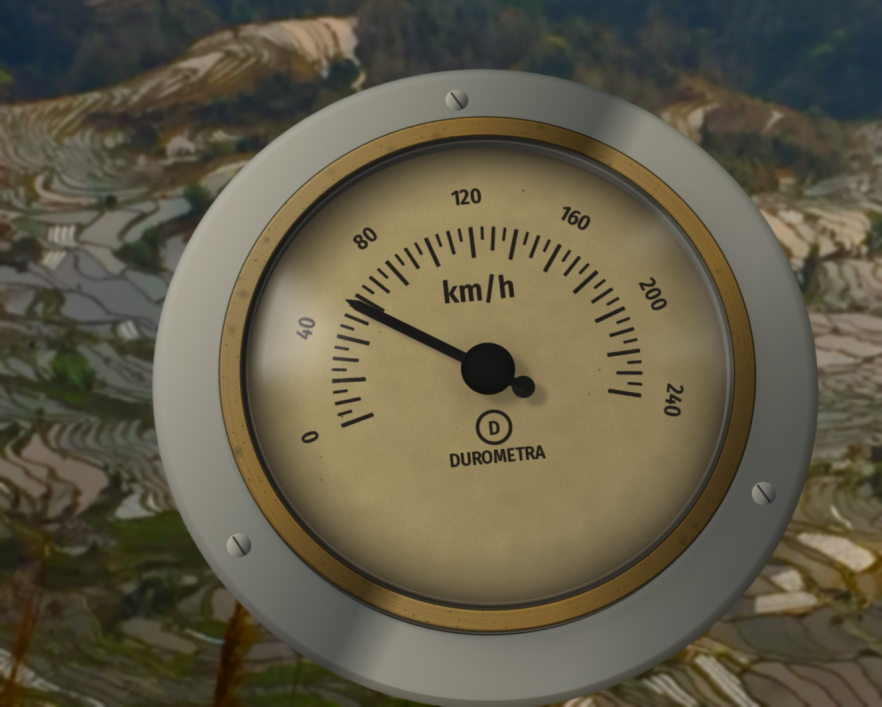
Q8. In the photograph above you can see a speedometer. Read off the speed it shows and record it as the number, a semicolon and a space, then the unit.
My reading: 55; km/h
